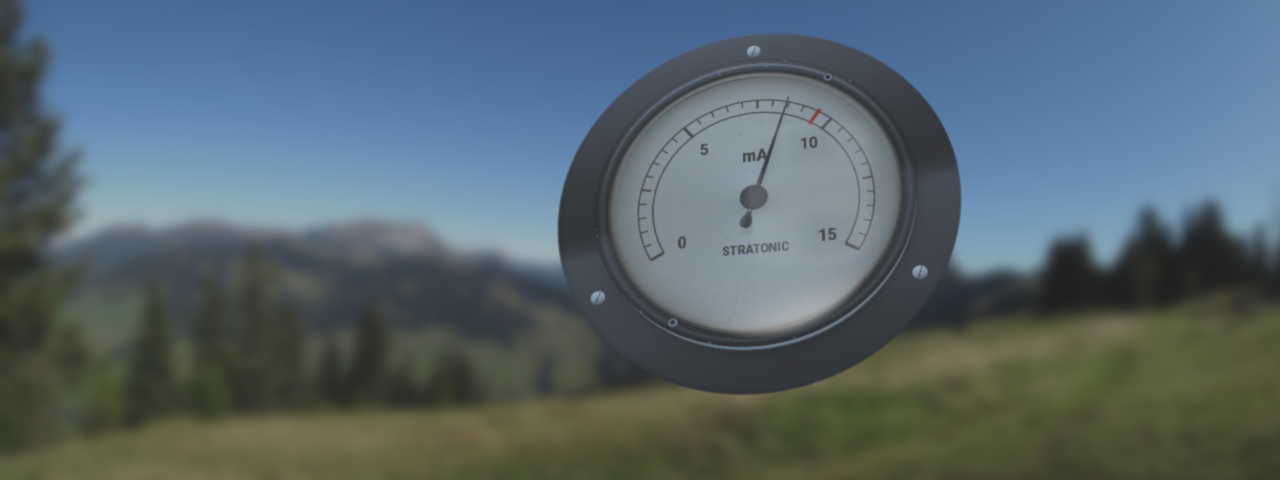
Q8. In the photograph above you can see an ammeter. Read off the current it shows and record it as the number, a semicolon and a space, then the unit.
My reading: 8.5; mA
